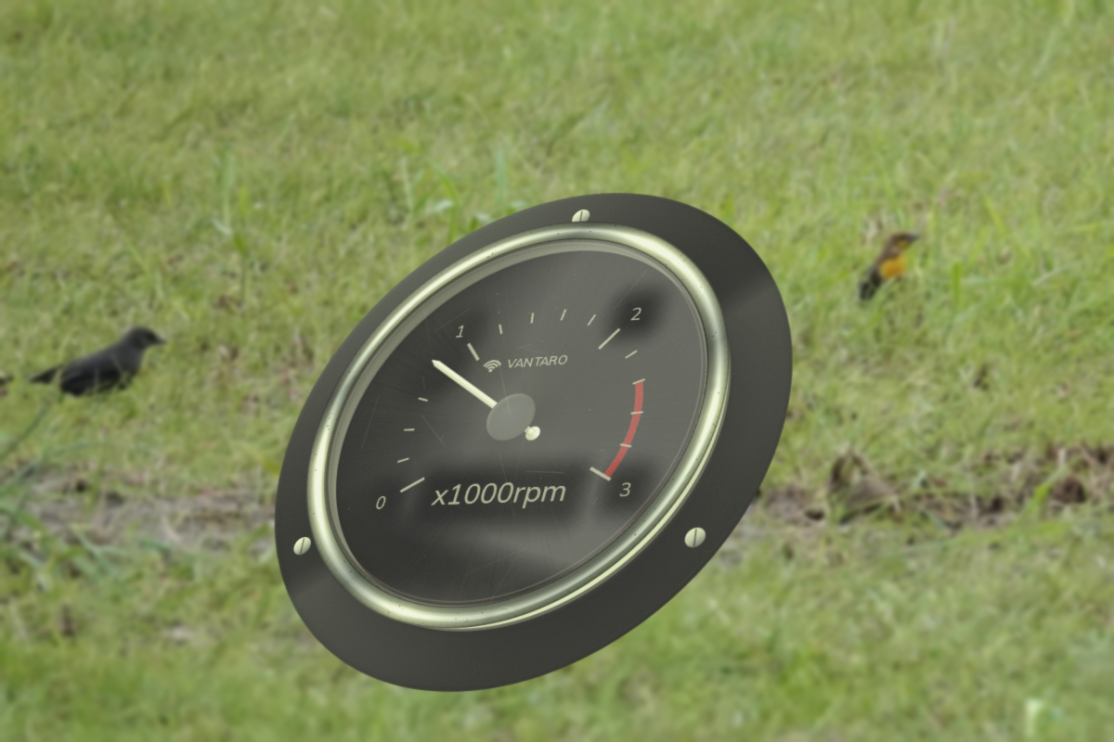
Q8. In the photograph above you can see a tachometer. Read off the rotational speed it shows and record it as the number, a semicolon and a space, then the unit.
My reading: 800; rpm
